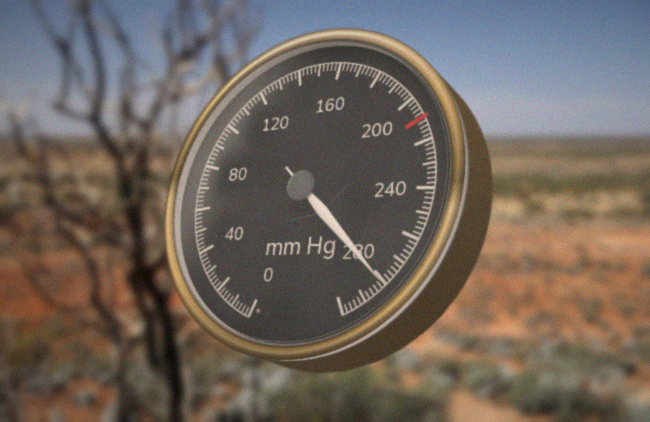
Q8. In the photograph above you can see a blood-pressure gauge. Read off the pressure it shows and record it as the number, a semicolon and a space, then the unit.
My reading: 280; mmHg
